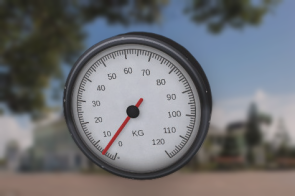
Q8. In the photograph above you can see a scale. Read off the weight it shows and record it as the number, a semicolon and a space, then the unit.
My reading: 5; kg
